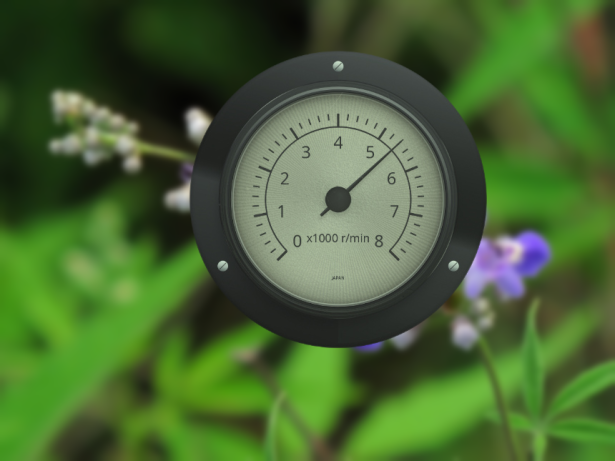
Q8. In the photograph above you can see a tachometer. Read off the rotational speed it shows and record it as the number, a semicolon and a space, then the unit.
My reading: 5400; rpm
